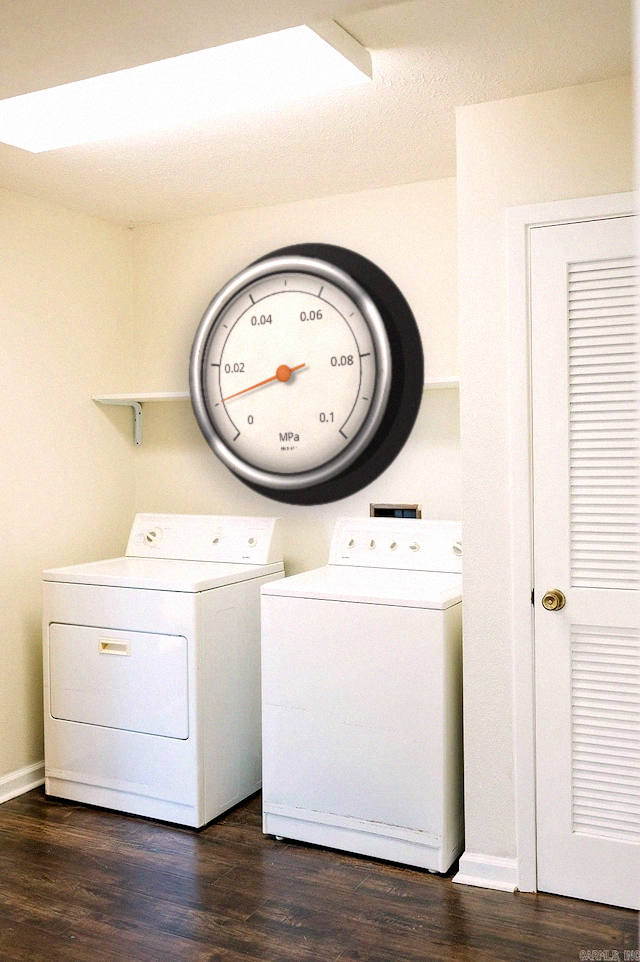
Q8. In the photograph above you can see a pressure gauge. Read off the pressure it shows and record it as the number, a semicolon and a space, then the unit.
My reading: 0.01; MPa
